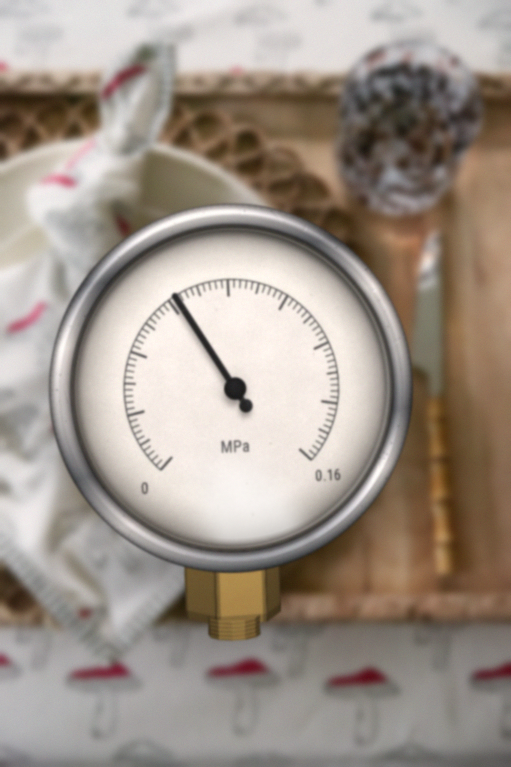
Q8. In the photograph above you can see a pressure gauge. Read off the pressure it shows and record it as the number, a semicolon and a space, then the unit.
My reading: 0.062; MPa
